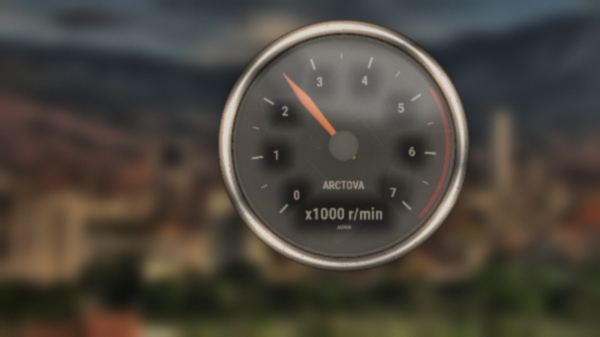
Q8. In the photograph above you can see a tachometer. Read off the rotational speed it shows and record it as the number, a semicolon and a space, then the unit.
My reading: 2500; rpm
